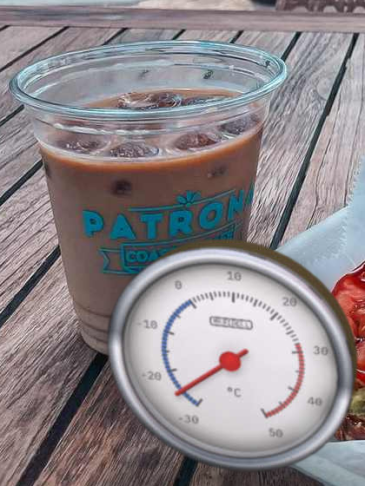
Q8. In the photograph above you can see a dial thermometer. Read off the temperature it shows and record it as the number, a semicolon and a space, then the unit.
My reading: -25; °C
